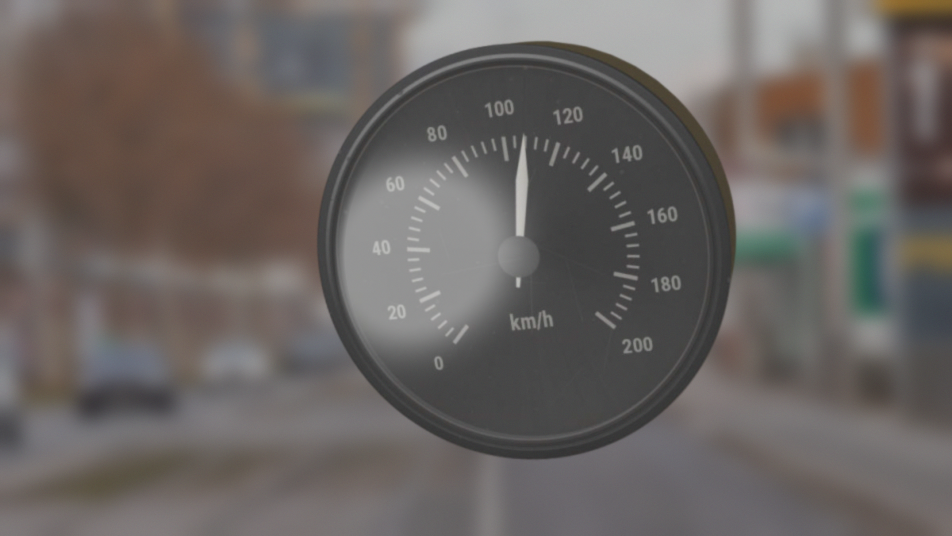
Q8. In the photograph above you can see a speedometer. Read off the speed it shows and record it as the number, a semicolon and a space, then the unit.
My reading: 108; km/h
